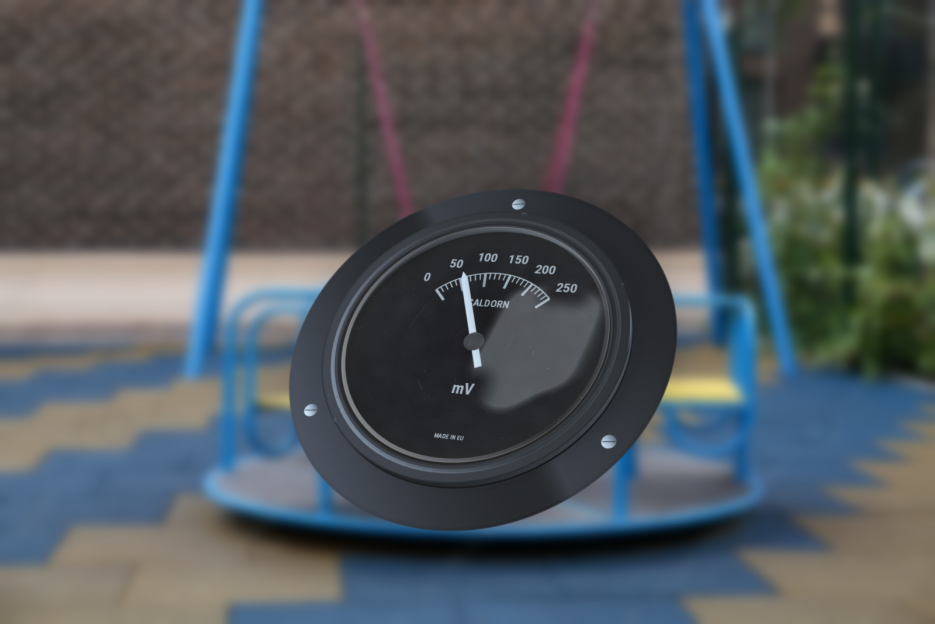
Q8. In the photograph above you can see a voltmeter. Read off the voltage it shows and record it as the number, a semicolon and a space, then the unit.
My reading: 60; mV
